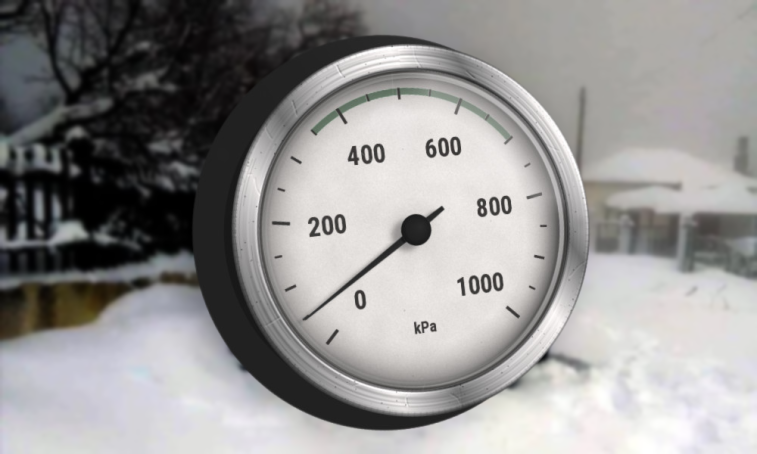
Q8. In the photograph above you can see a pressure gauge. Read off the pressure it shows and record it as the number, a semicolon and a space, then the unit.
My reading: 50; kPa
